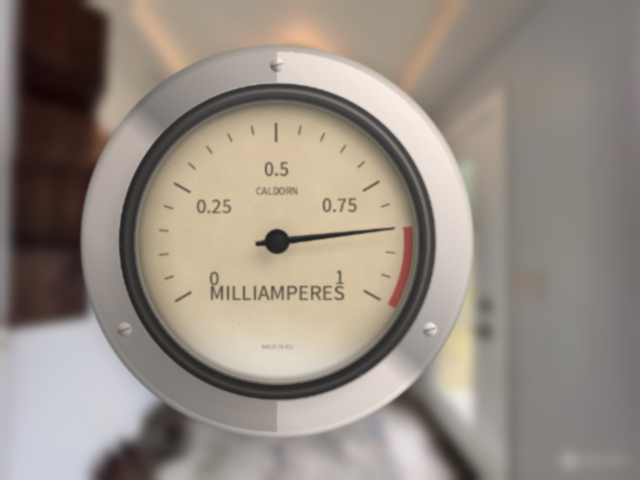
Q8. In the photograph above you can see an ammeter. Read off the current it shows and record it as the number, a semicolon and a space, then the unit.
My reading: 0.85; mA
